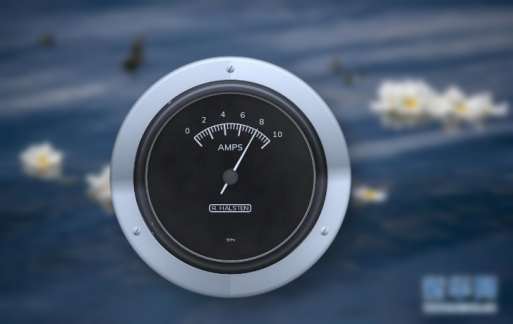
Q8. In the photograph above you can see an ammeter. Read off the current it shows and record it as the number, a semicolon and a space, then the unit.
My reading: 8; A
